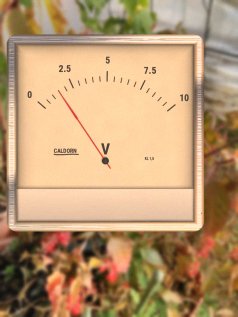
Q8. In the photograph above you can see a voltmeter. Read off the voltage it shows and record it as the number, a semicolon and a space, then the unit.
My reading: 1.5; V
